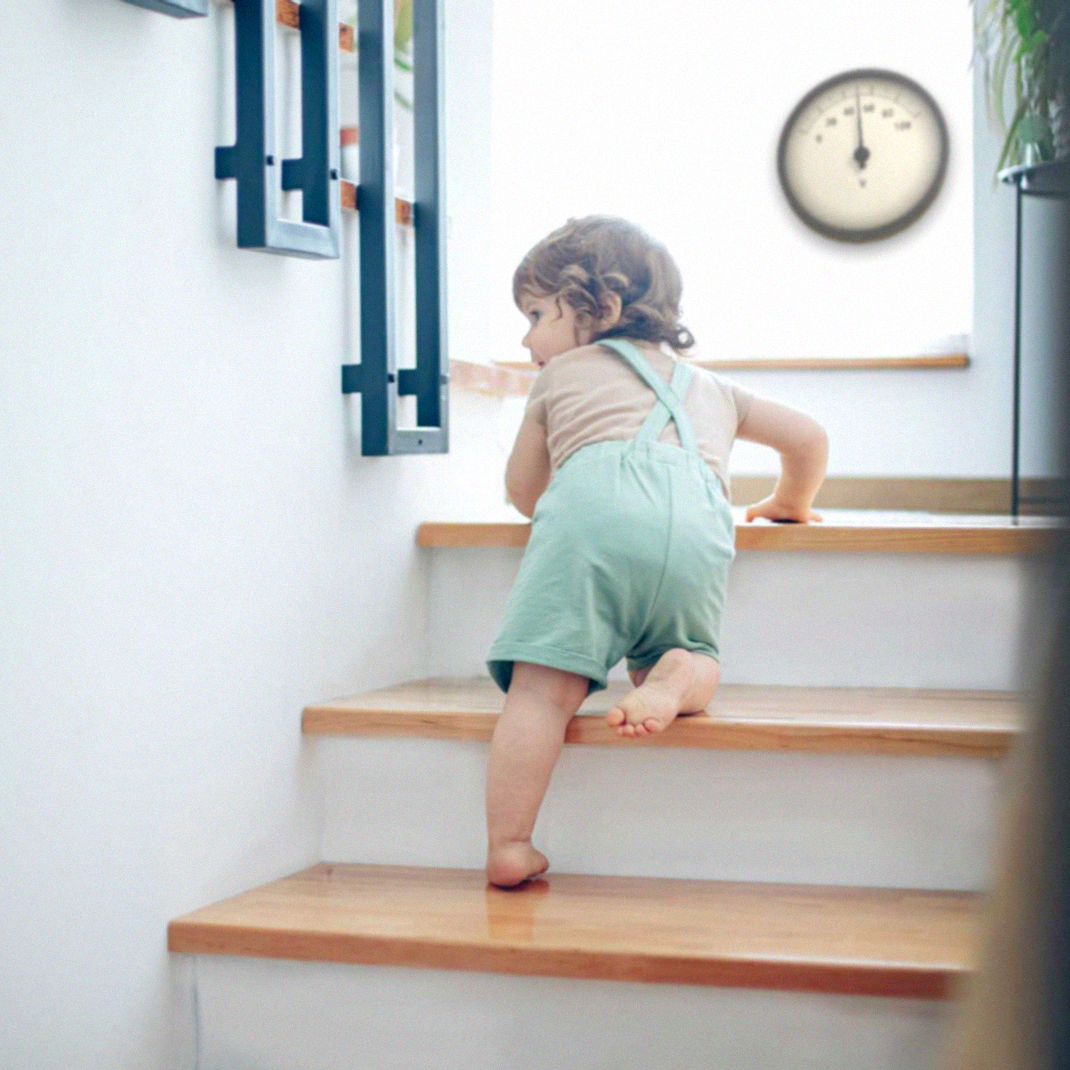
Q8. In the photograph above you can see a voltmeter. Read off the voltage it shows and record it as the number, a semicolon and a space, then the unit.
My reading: 50; V
